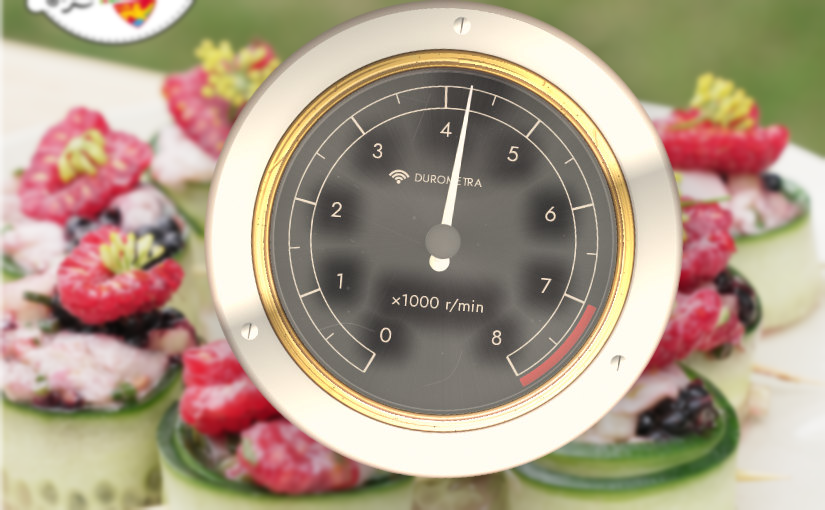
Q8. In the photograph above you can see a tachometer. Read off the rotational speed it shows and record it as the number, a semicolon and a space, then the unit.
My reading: 4250; rpm
